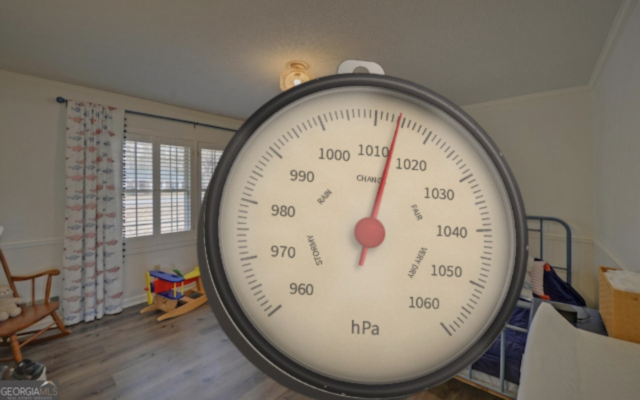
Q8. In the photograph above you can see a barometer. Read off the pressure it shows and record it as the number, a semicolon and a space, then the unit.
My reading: 1014; hPa
